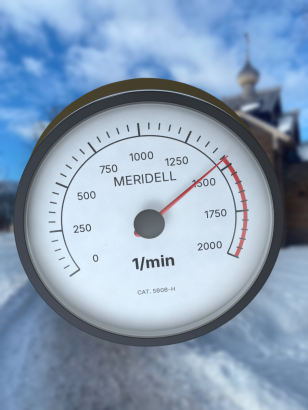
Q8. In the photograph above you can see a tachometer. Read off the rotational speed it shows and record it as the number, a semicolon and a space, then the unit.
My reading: 1450; rpm
